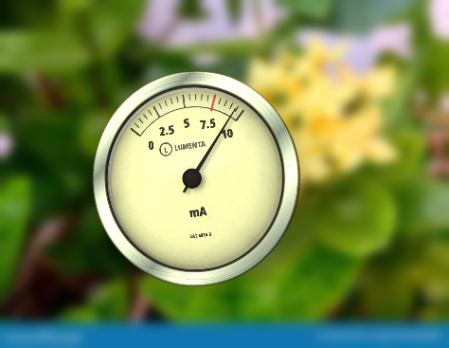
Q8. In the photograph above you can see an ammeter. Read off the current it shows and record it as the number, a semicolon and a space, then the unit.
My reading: 9.5; mA
